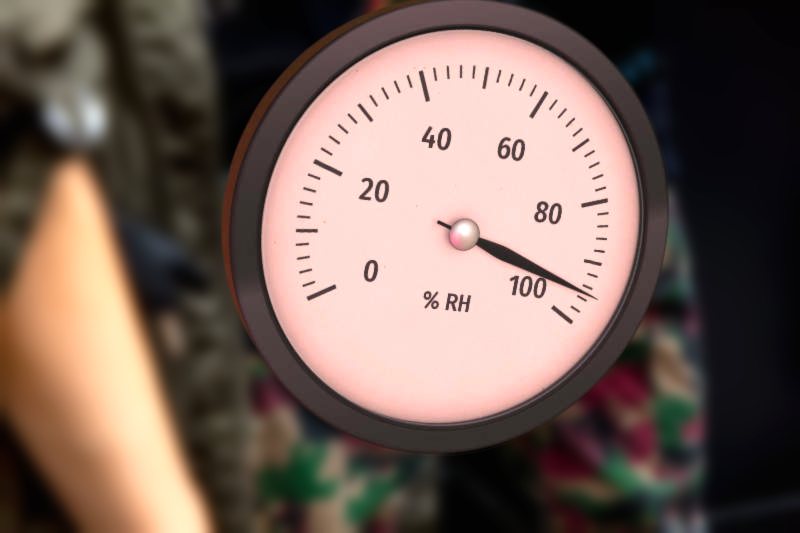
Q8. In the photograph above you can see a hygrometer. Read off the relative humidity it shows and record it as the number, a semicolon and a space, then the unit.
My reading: 95; %
